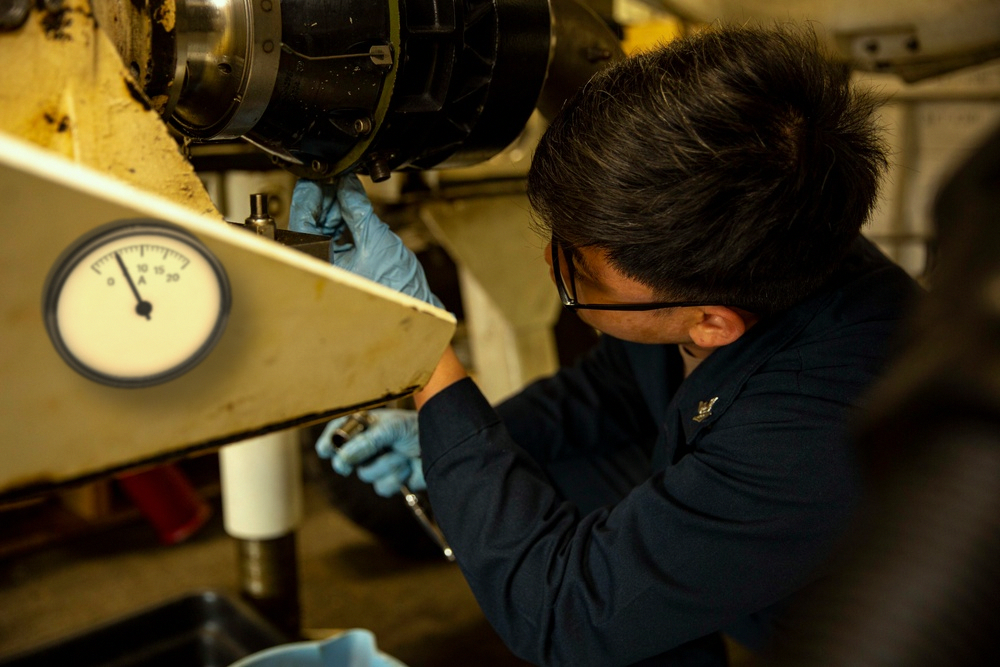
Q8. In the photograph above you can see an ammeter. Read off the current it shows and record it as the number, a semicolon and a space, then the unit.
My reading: 5; A
